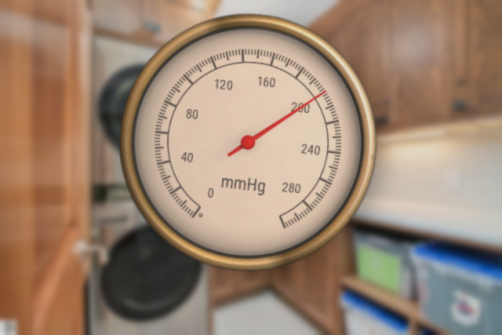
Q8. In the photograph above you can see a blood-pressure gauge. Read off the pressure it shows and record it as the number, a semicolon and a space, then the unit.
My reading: 200; mmHg
